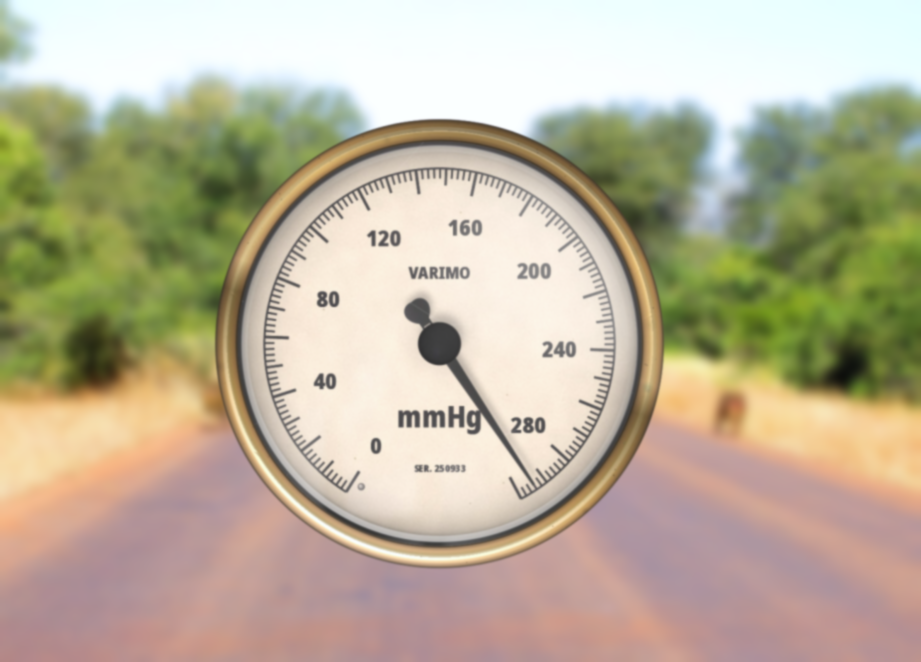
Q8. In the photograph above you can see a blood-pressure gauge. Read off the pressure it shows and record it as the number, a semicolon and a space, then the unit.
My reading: 294; mmHg
